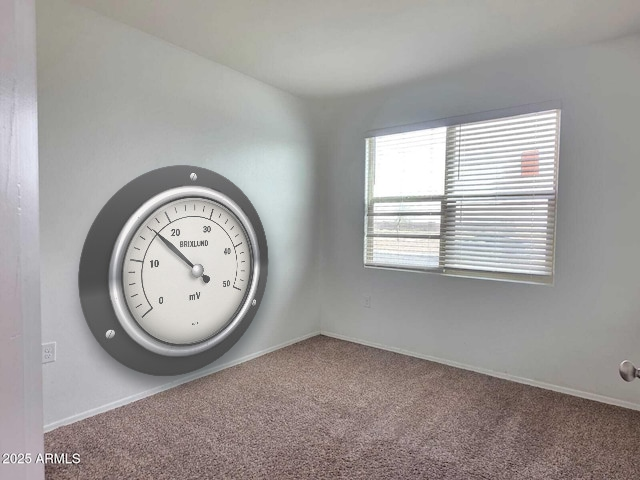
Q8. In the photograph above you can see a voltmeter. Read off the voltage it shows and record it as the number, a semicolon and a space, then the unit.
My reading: 16; mV
